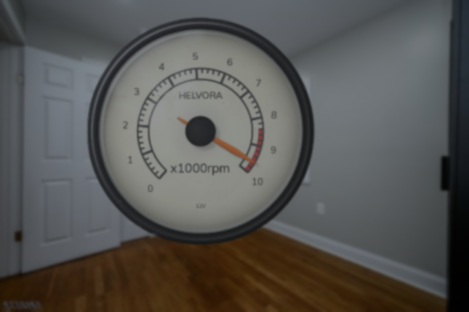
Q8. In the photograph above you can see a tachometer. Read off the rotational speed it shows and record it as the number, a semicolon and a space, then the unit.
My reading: 9600; rpm
